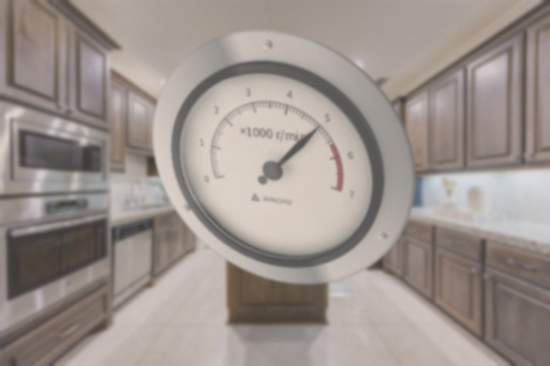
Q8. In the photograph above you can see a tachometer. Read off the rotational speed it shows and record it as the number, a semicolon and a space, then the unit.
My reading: 5000; rpm
